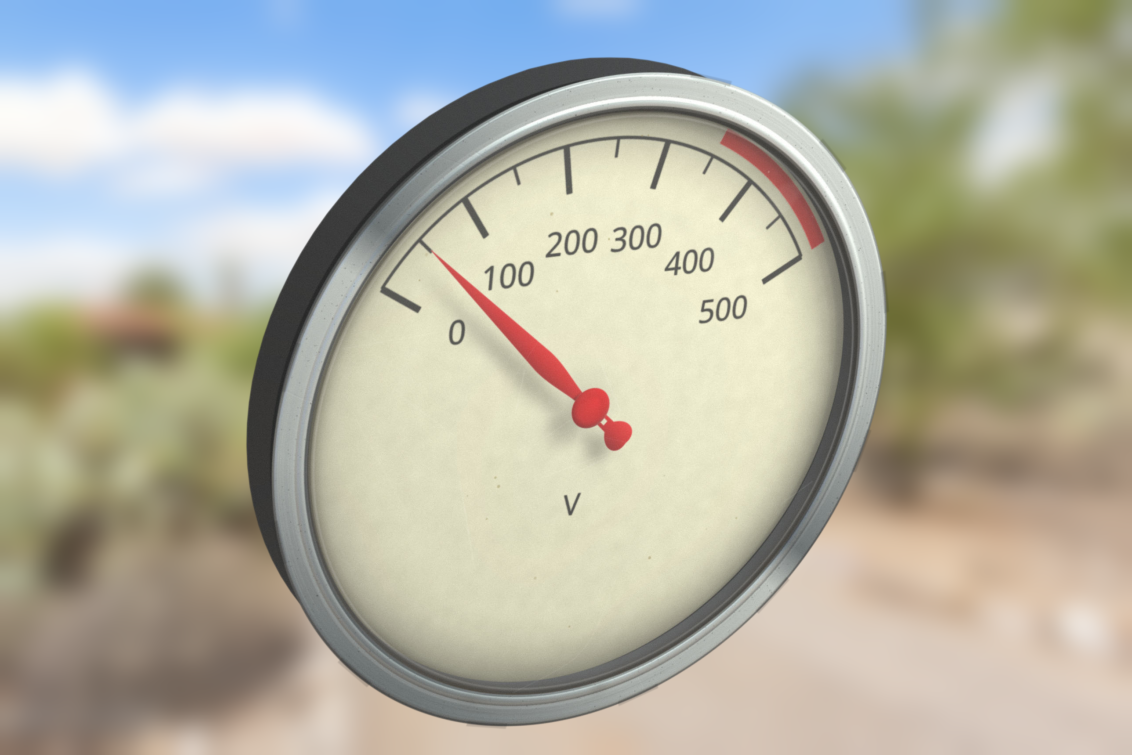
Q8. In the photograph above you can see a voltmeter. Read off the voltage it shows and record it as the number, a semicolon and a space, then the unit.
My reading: 50; V
